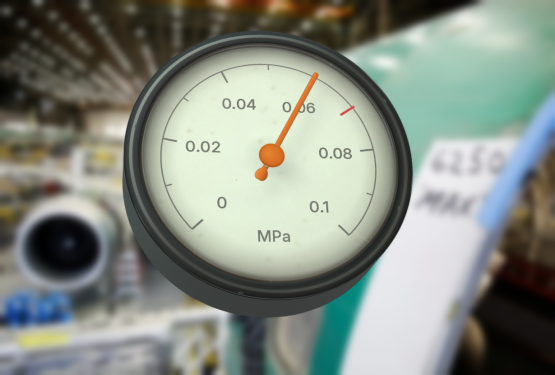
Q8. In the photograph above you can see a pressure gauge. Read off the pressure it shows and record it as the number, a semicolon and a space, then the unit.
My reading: 0.06; MPa
